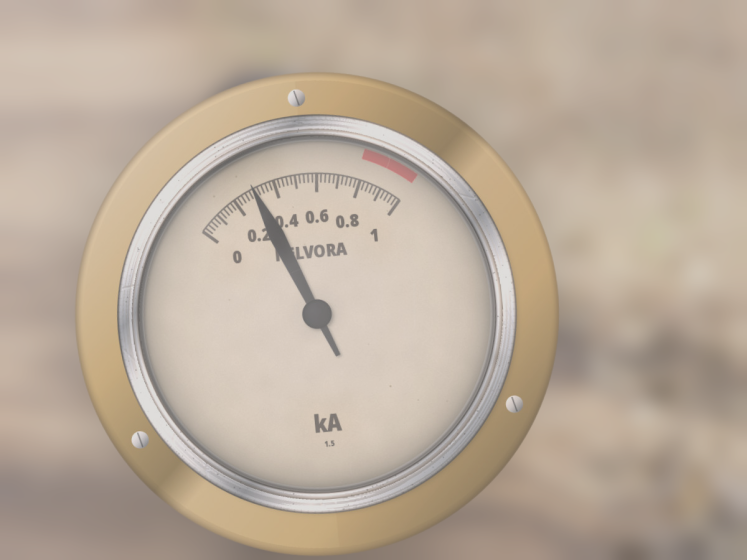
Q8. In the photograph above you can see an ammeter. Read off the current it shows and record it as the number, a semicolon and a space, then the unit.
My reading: 0.3; kA
